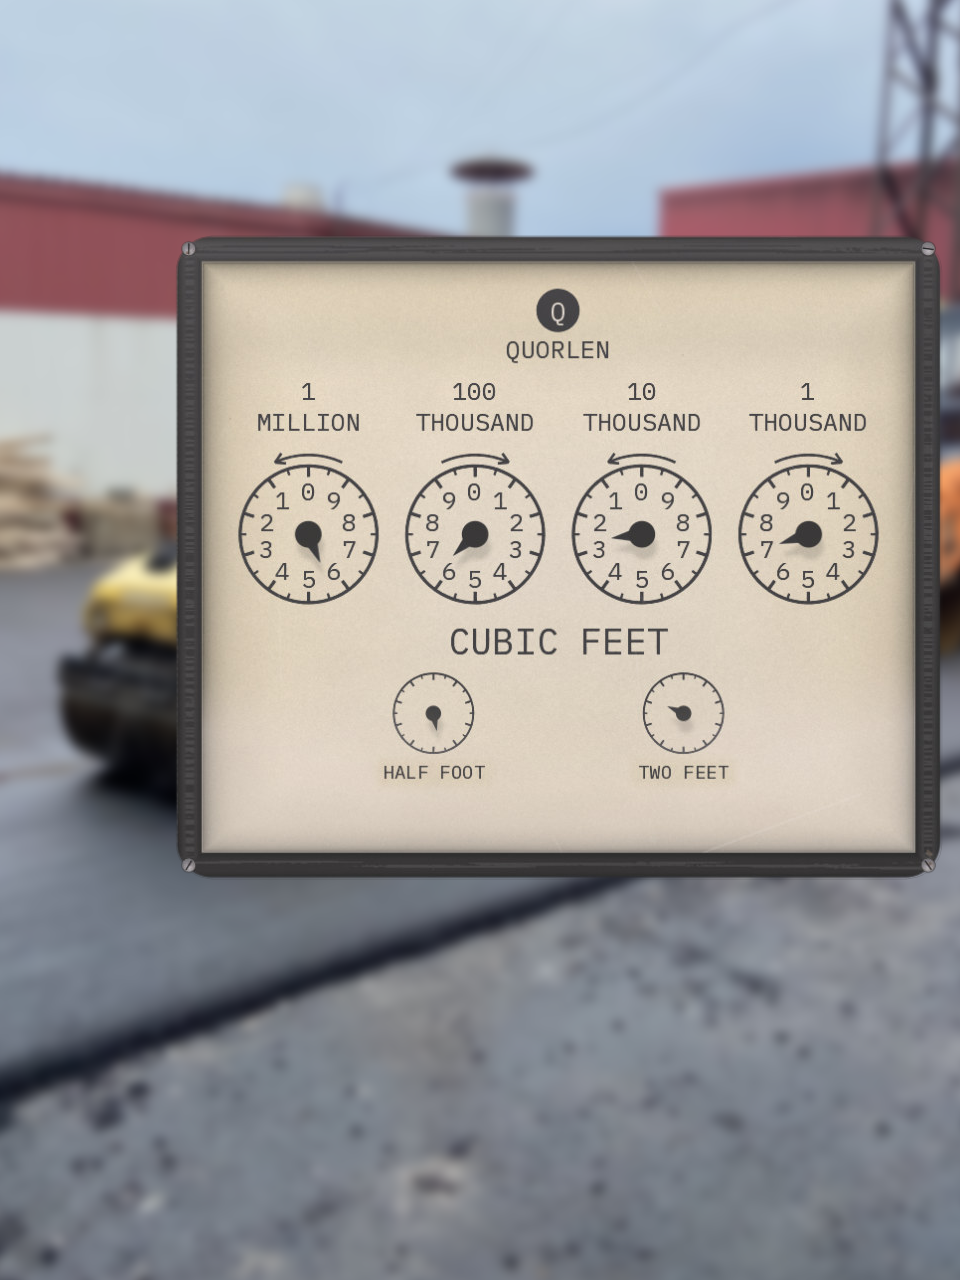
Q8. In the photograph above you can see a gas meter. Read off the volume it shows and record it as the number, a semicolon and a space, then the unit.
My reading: 562700; ft³
